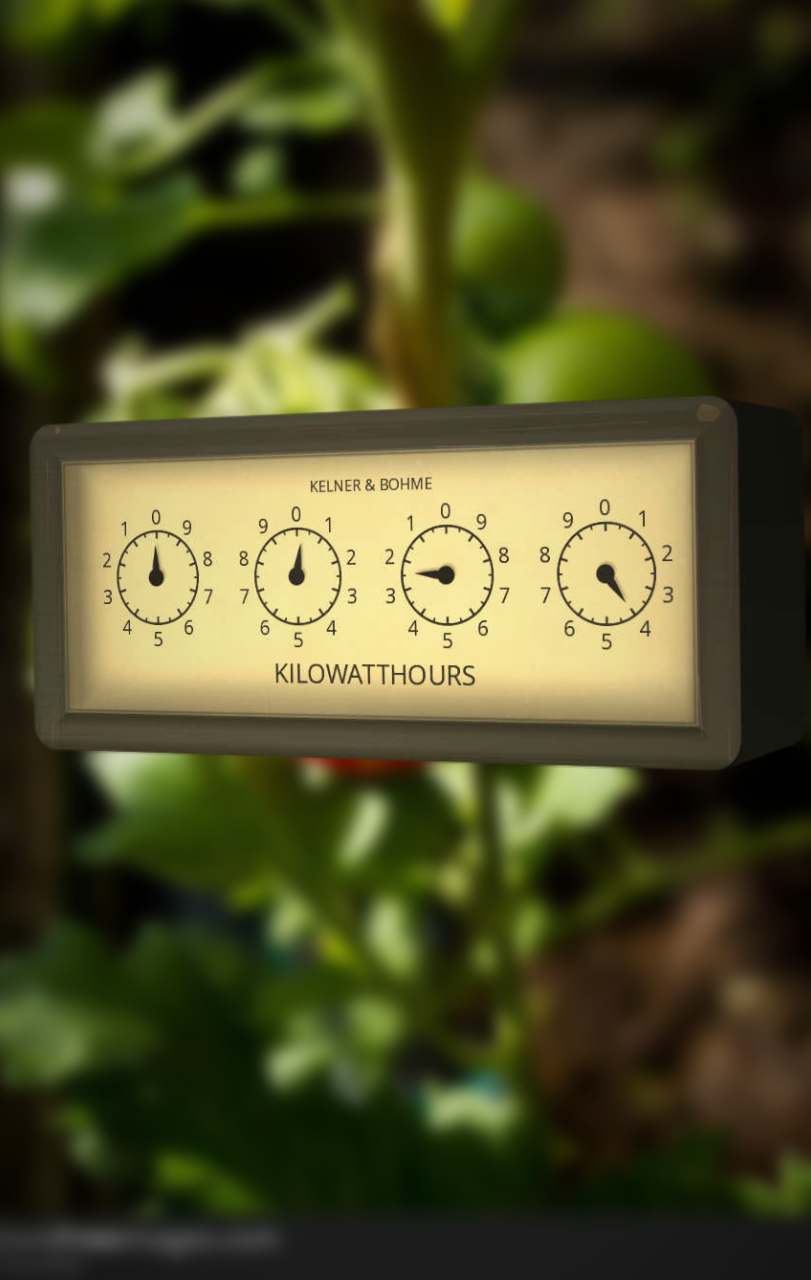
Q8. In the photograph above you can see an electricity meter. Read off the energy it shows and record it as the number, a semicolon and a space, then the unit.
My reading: 24; kWh
